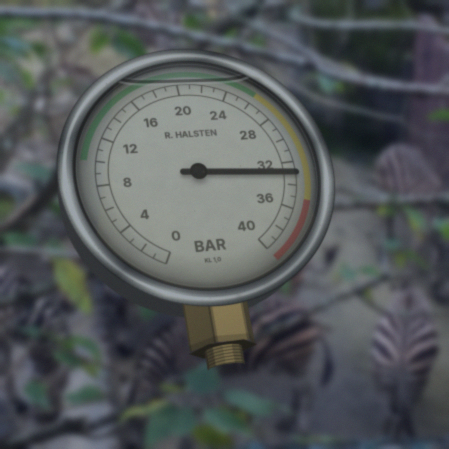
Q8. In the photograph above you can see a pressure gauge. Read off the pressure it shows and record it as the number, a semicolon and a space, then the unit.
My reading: 33; bar
